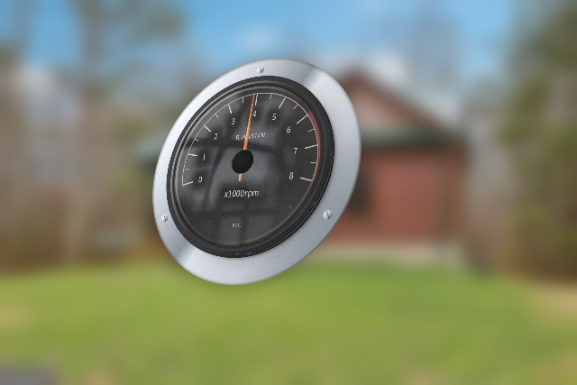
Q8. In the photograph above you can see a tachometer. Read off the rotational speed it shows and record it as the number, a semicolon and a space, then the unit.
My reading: 4000; rpm
